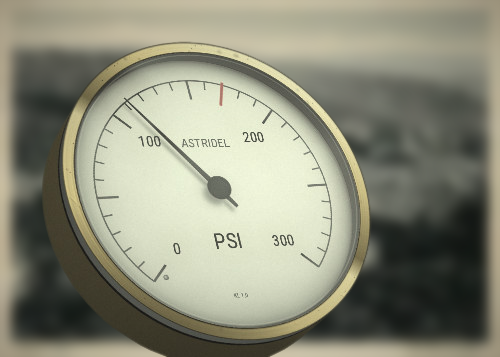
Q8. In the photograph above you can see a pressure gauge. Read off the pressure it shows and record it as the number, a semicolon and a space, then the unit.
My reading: 110; psi
